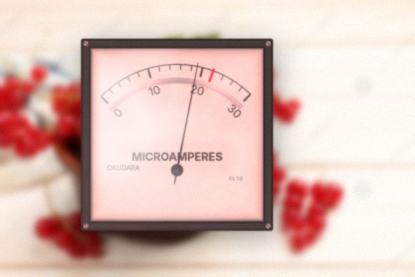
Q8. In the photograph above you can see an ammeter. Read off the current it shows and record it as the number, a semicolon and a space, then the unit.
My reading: 19; µA
